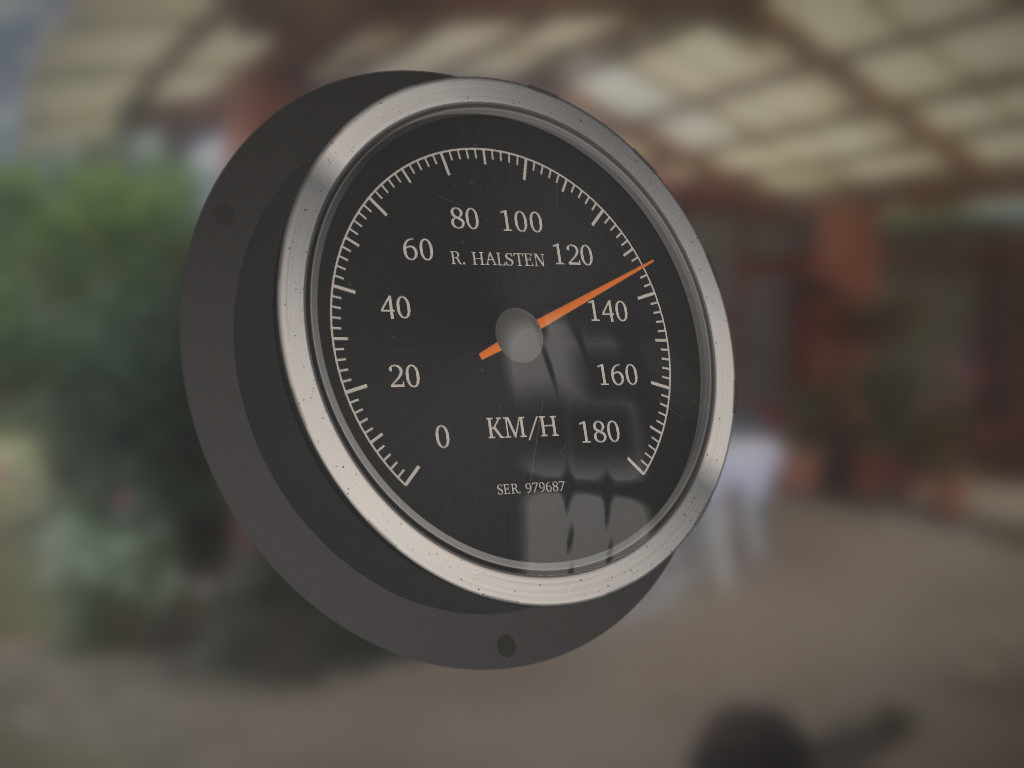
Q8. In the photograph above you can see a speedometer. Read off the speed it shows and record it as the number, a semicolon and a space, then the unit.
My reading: 134; km/h
